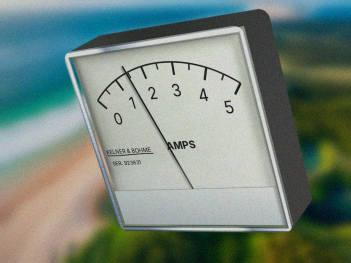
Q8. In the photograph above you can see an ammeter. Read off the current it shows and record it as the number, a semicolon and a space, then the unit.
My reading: 1.5; A
